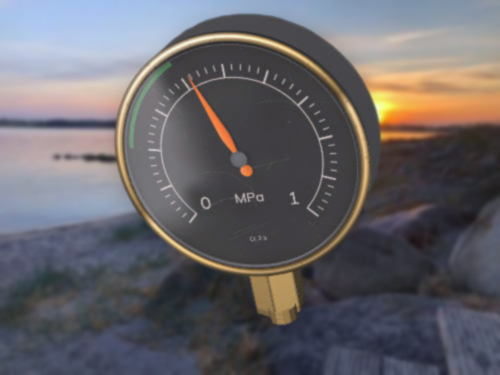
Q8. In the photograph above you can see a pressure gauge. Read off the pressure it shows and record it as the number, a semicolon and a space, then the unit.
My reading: 0.42; MPa
